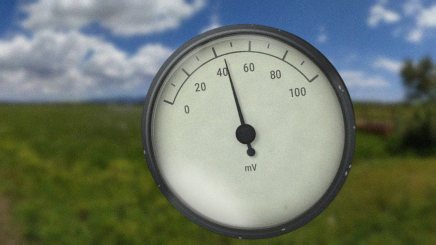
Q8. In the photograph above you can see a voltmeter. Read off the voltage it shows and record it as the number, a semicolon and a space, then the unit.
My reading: 45; mV
